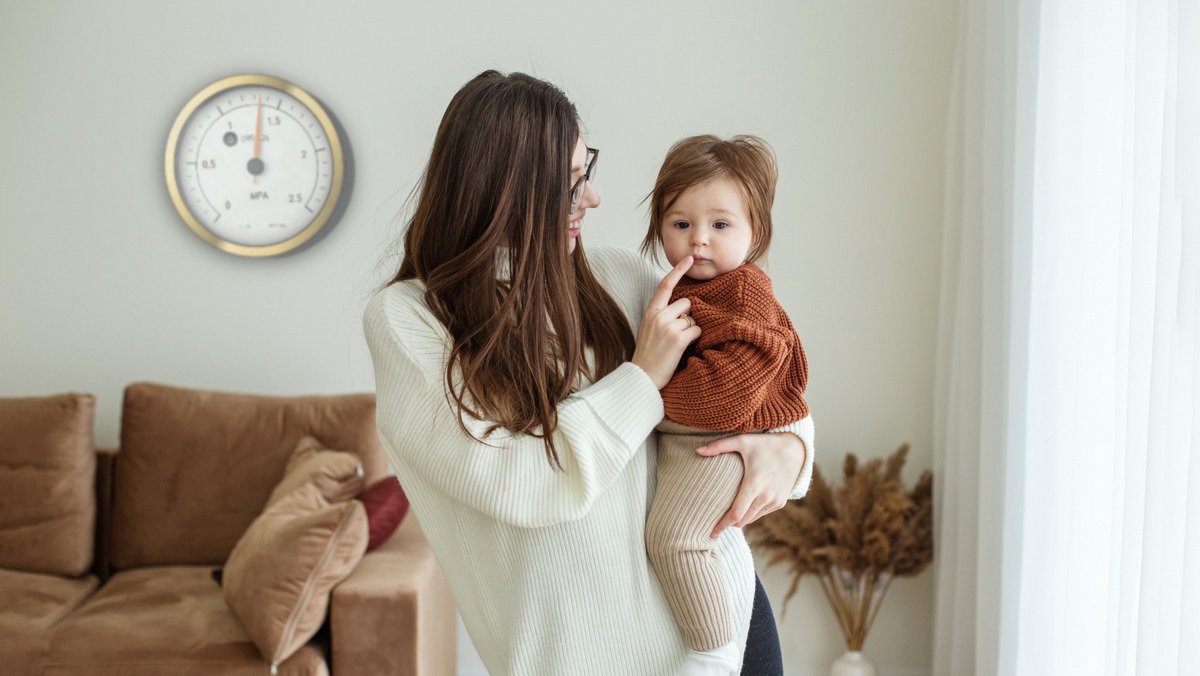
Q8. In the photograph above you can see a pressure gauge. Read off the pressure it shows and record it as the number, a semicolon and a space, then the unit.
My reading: 1.35; MPa
